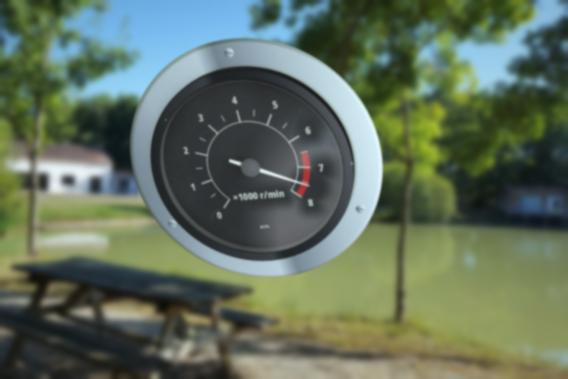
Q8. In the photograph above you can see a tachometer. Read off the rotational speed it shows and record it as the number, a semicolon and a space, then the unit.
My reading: 7500; rpm
